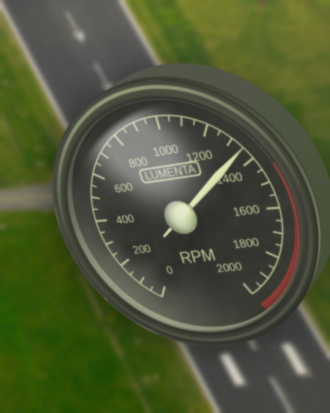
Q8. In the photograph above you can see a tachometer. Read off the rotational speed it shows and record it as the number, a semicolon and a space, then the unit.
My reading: 1350; rpm
